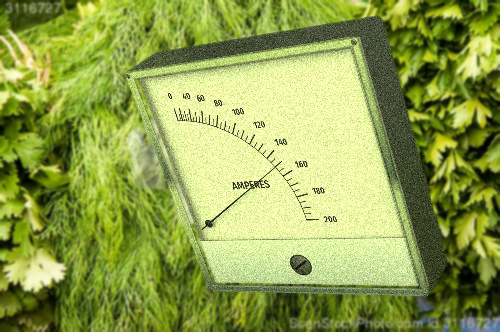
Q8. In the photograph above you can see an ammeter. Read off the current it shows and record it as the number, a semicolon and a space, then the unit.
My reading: 150; A
